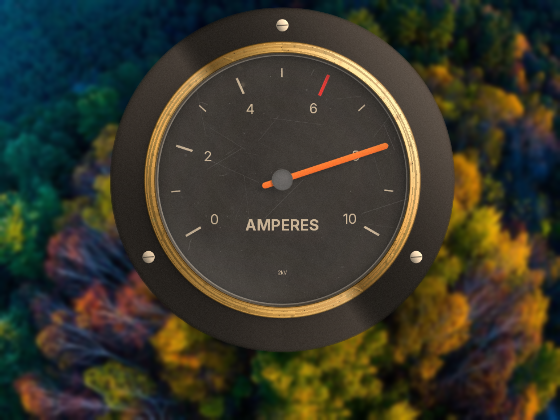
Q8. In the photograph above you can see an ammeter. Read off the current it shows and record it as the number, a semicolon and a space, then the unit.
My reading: 8; A
